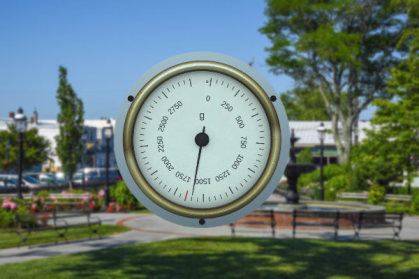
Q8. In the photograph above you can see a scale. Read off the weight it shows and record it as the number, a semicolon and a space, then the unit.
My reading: 1600; g
